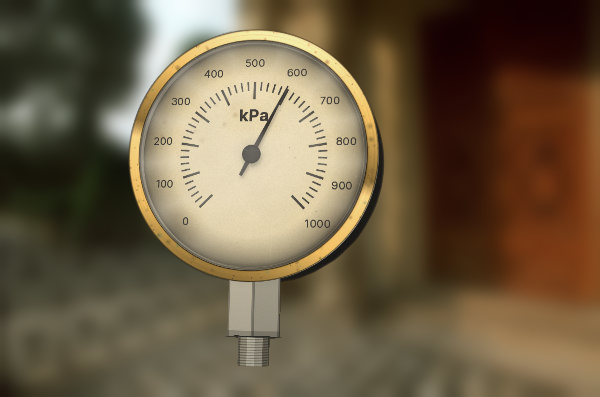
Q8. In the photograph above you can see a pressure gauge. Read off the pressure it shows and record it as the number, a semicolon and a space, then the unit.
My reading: 600; kPa
